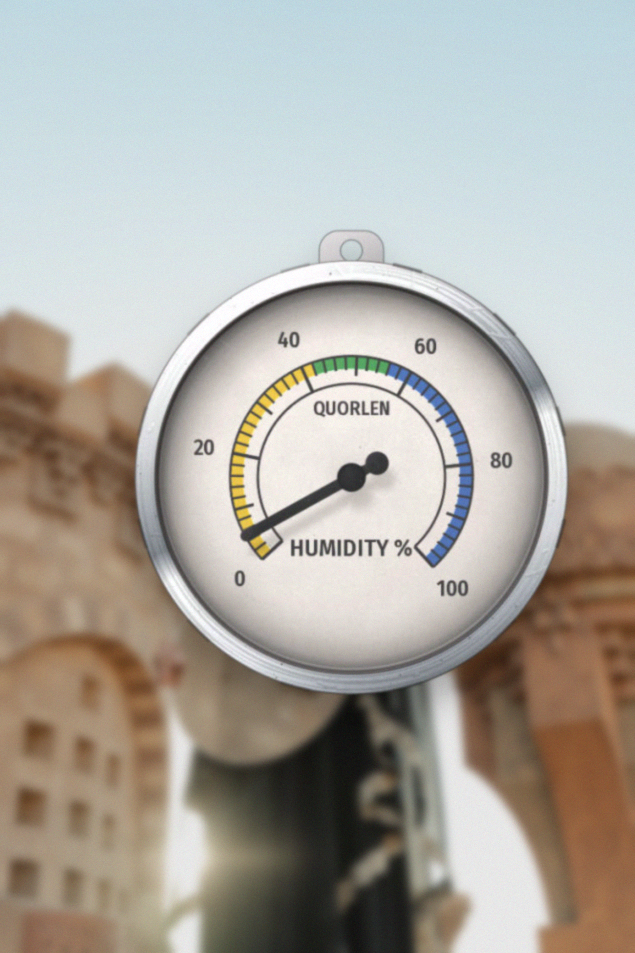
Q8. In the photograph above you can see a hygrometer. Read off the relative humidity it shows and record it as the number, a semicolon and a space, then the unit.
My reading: 5; %
